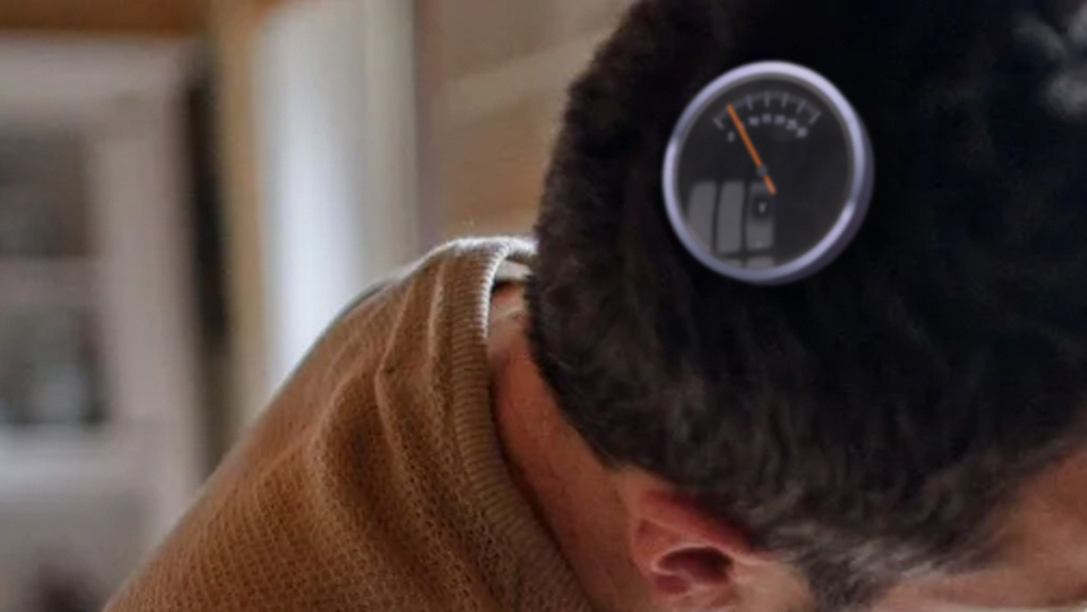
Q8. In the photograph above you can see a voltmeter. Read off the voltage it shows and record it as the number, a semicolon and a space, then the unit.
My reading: 5; V
